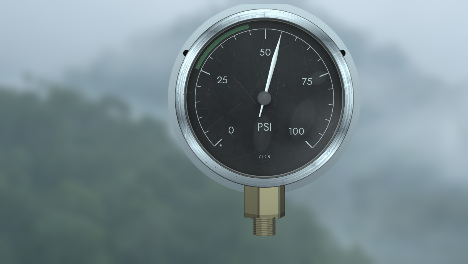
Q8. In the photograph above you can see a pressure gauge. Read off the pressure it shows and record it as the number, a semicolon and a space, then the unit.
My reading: 55; psi
